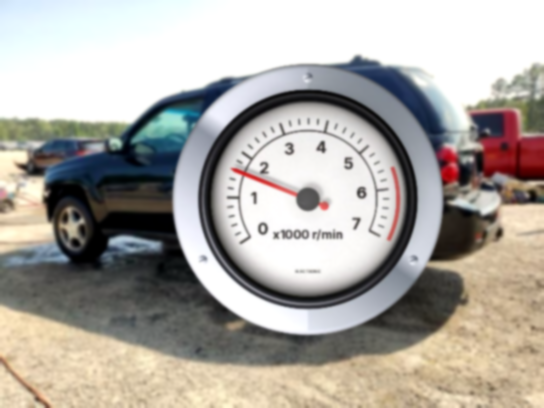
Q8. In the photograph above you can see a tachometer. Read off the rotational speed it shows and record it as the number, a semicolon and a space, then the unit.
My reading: 1600; rpm
